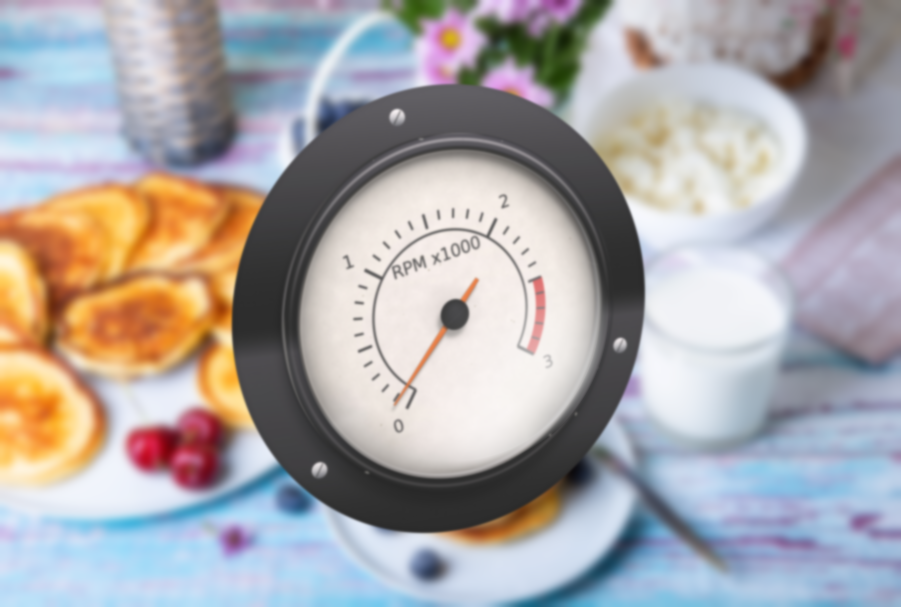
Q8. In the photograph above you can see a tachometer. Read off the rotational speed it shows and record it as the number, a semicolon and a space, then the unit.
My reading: 100; rpm
